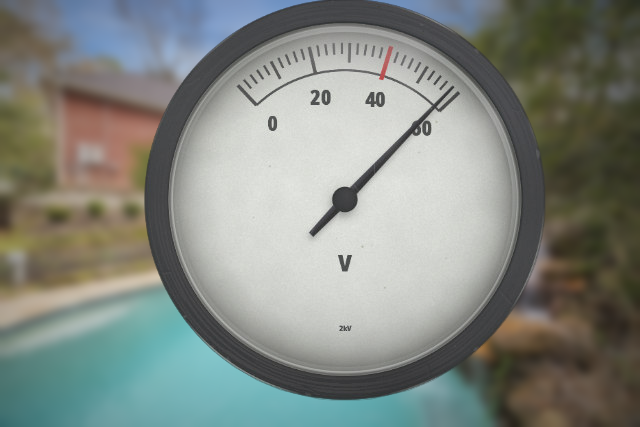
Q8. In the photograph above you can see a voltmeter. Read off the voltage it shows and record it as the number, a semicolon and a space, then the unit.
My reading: 58; V
